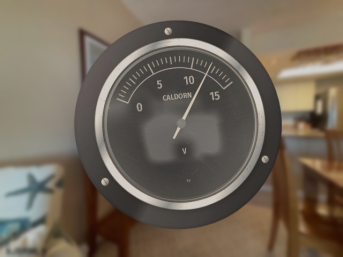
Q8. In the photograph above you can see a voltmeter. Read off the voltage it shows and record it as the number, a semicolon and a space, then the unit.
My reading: 12; V
